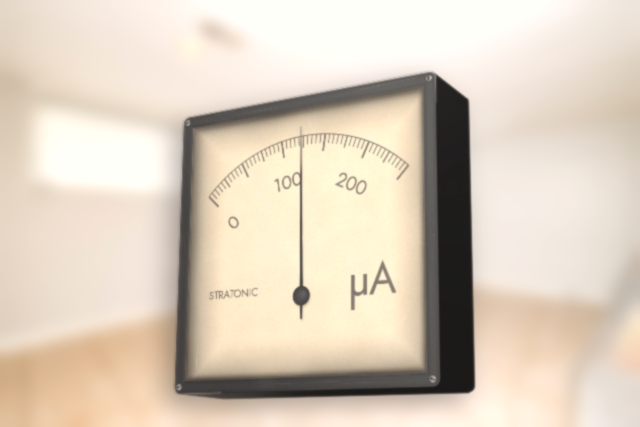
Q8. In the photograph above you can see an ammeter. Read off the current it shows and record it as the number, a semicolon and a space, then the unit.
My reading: 125; µA
